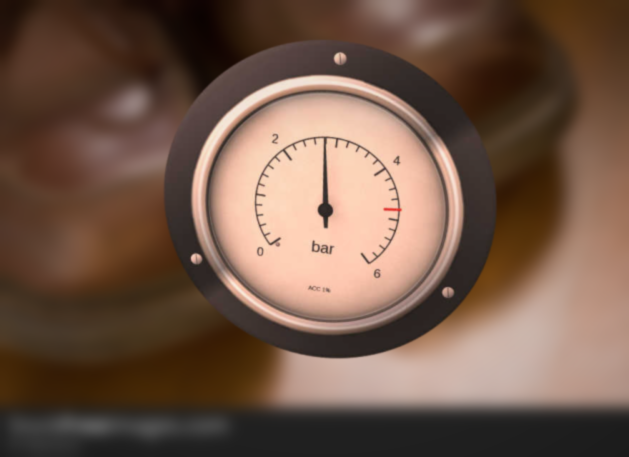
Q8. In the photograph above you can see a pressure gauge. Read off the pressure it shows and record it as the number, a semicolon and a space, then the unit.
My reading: 2.8; bar
